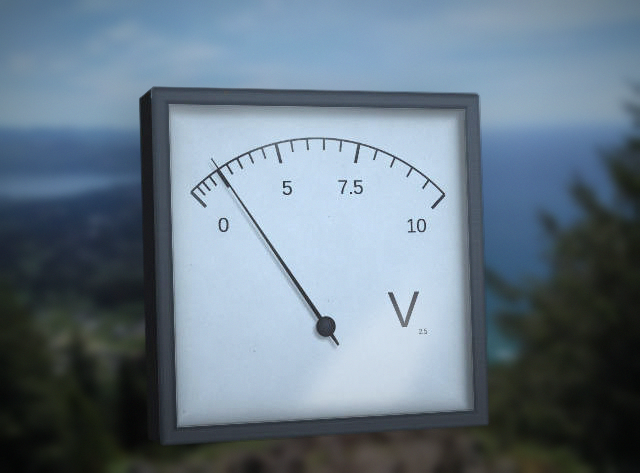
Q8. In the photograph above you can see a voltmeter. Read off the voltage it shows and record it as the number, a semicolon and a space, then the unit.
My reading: 2.5; V
